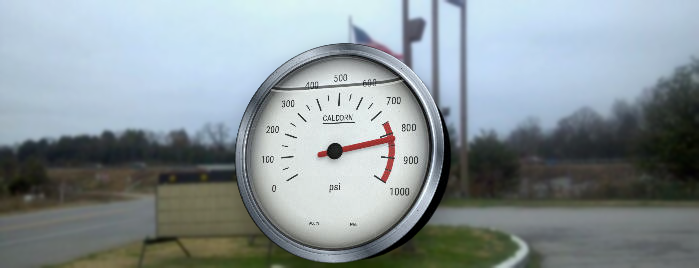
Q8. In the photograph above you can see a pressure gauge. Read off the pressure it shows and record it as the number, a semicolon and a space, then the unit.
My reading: 825; psi
